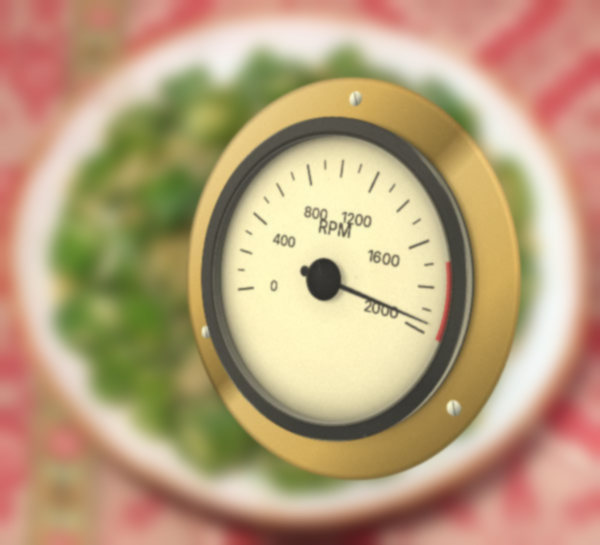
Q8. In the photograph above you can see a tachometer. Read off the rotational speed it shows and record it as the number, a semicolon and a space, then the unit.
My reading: 1950; rpm
